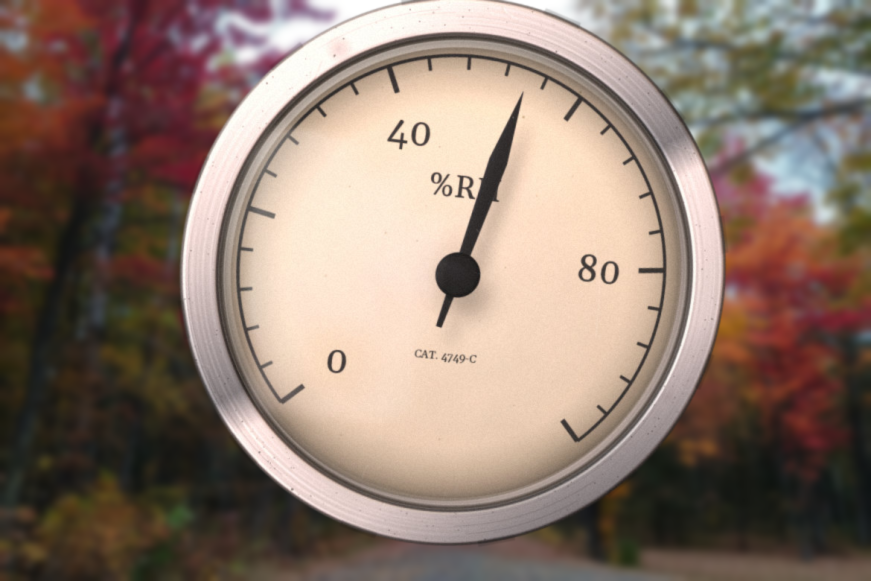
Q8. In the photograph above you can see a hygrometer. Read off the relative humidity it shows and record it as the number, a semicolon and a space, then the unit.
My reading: 54; %
